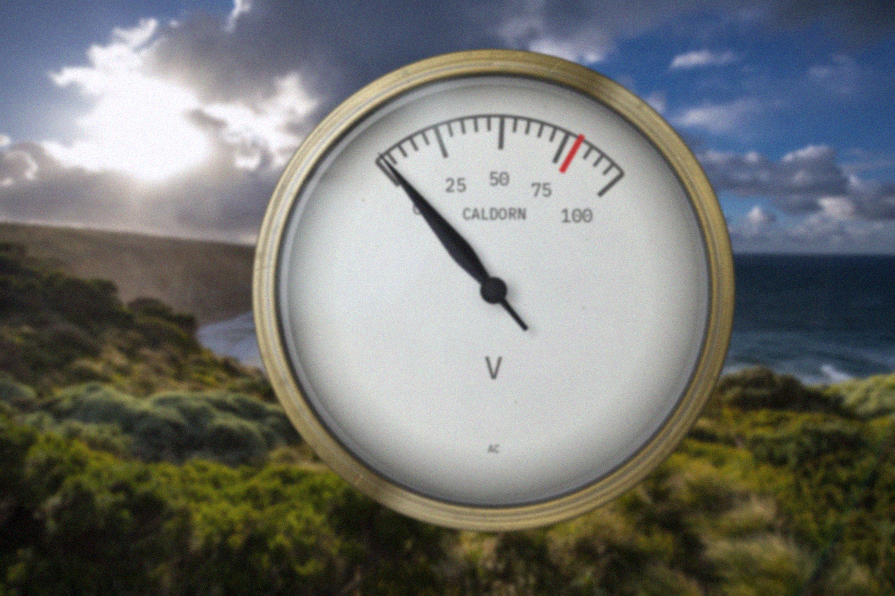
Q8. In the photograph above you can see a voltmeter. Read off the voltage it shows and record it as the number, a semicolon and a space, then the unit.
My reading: 2.5; V
